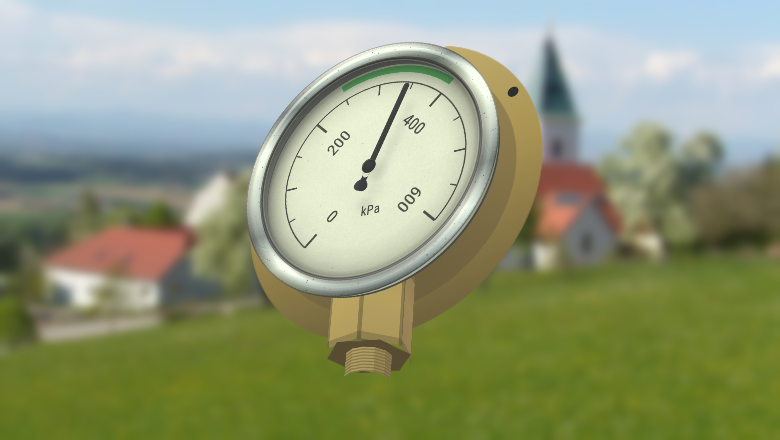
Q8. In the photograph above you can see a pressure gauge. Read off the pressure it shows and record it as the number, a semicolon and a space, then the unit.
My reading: 350; kPa
